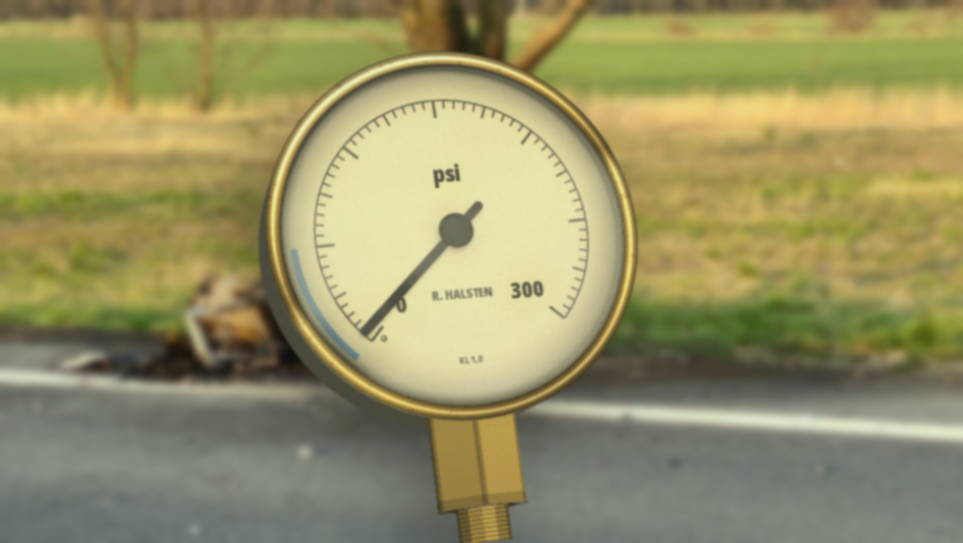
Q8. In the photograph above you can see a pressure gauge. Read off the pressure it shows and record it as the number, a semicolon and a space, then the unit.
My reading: 5; psi
